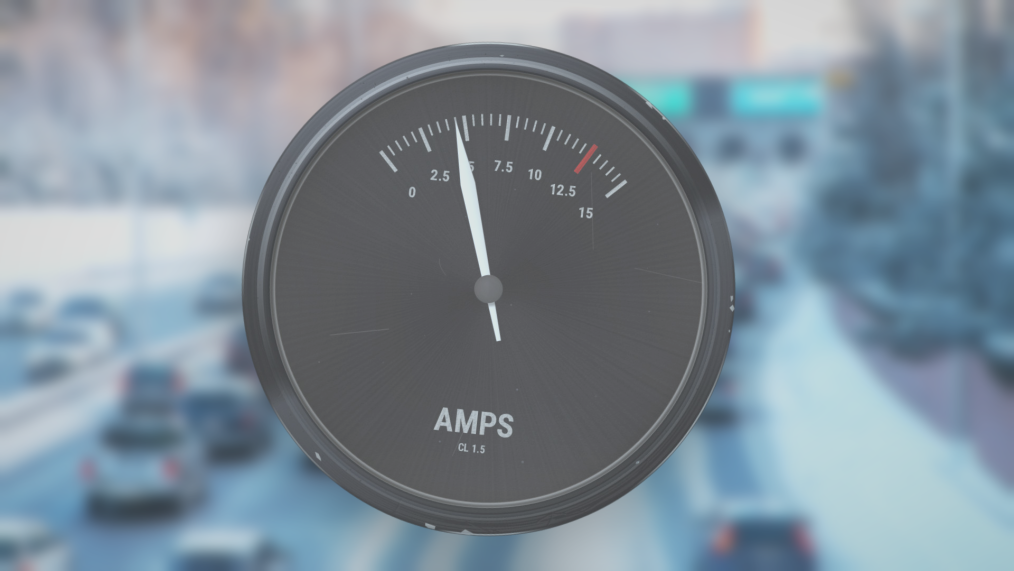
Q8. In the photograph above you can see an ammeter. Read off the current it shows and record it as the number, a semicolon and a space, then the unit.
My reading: 4.5; A
